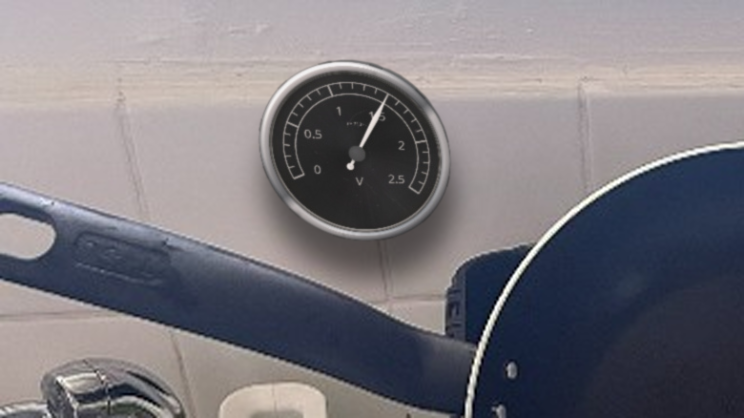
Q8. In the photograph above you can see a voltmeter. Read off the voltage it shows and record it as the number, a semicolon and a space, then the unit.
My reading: 1.5; V
